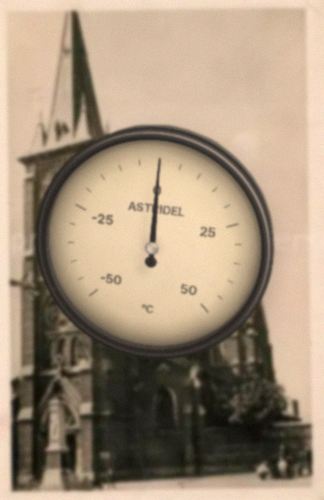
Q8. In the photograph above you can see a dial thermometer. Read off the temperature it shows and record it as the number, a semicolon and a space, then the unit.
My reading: 0; °C
